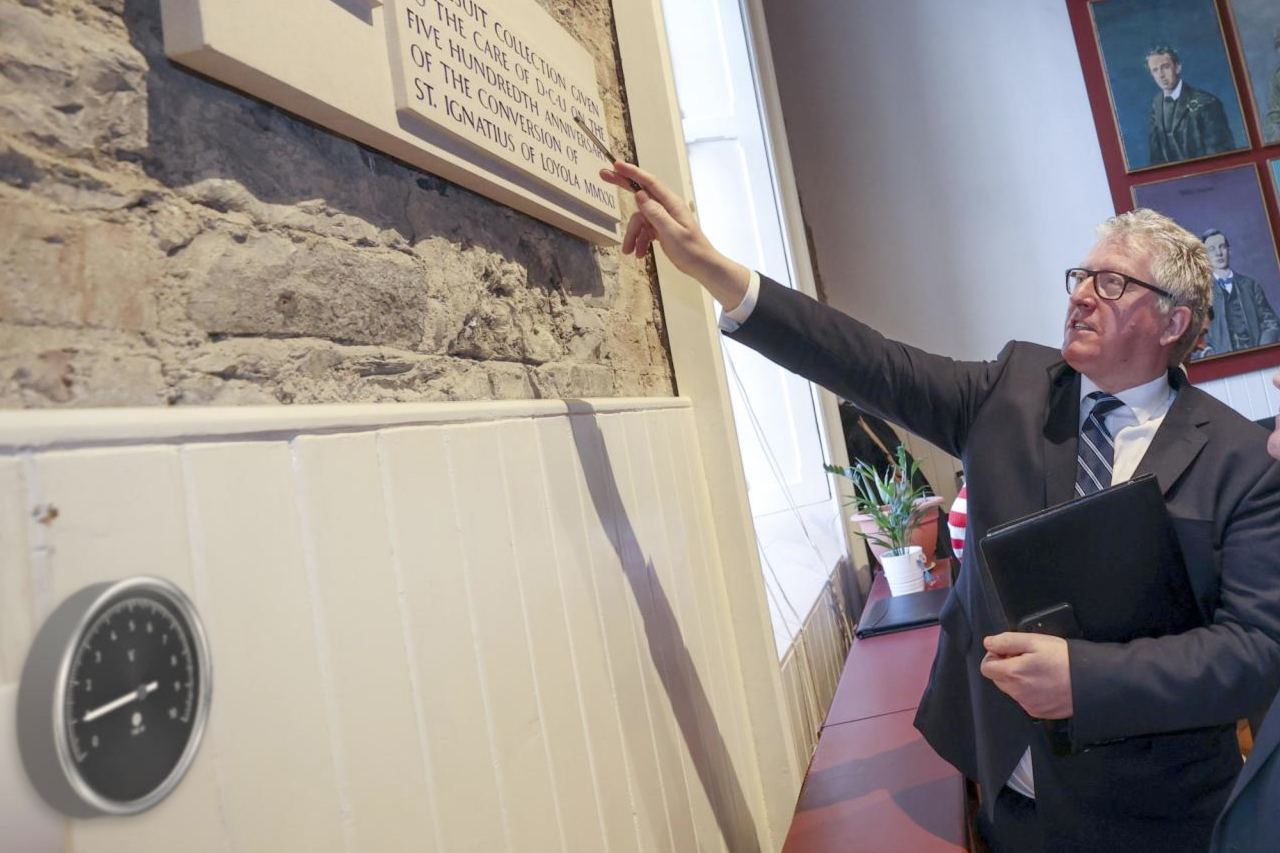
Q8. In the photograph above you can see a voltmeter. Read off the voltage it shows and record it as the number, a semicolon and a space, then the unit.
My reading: 1; V
